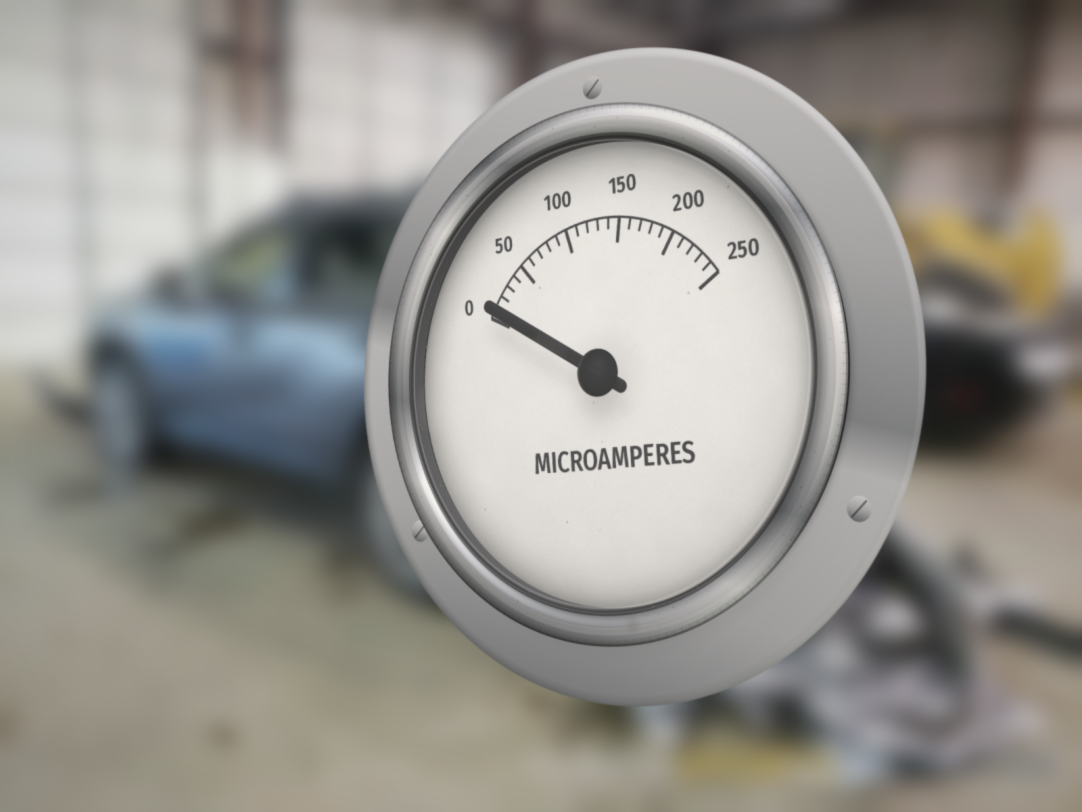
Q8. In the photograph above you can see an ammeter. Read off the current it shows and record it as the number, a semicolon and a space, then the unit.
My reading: 10; µA
